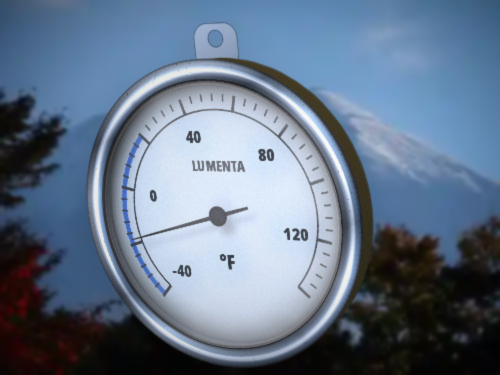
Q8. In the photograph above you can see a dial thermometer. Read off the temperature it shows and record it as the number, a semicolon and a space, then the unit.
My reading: -18; °F
